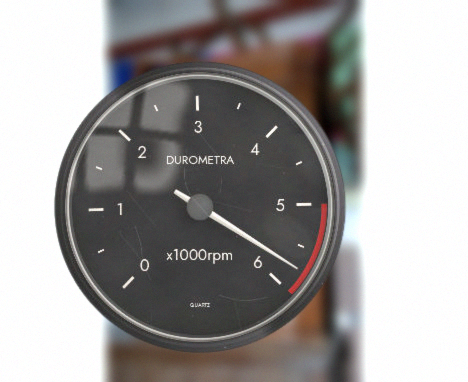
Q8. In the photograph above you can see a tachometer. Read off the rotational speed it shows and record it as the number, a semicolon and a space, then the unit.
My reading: 5750; rpm
